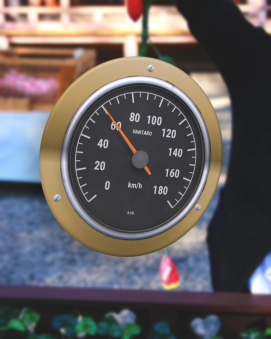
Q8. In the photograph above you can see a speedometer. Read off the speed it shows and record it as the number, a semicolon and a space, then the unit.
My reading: 60; km/h
